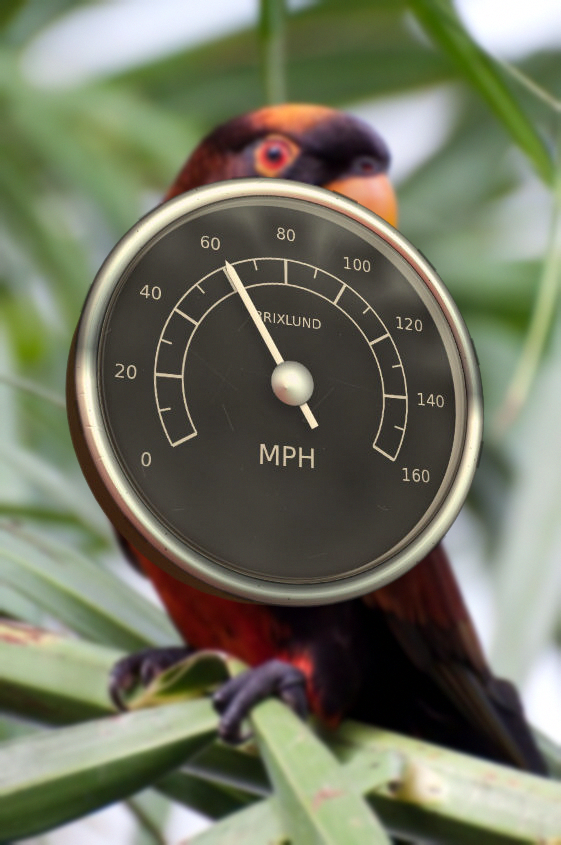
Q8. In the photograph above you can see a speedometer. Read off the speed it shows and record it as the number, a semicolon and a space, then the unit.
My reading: 60; mph
